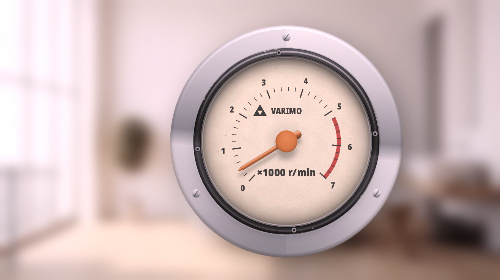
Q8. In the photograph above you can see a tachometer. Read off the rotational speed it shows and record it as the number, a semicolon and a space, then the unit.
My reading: 400; rpm
